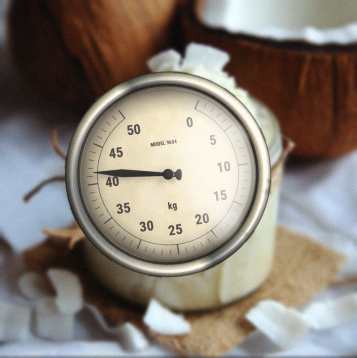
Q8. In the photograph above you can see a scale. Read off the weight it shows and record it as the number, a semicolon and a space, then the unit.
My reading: 41.5; kg
